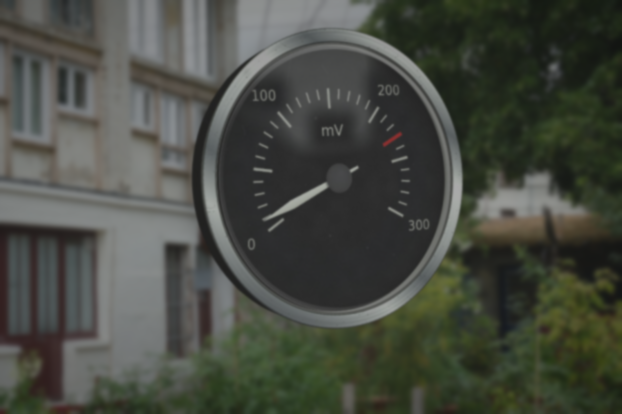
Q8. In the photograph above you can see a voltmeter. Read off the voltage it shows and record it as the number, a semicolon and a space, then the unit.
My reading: 10; mV
